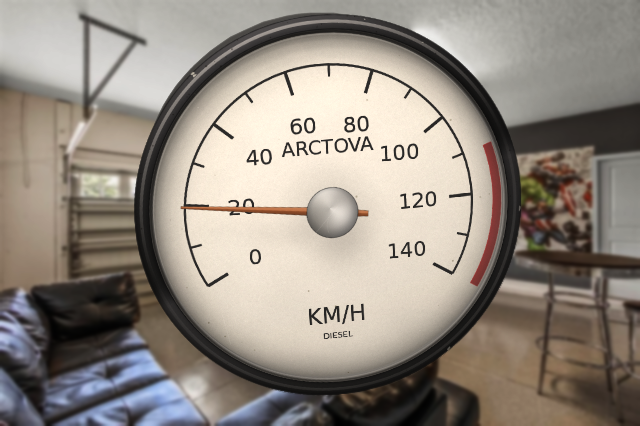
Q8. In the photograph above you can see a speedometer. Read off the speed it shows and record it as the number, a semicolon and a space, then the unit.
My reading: 20; km/h
